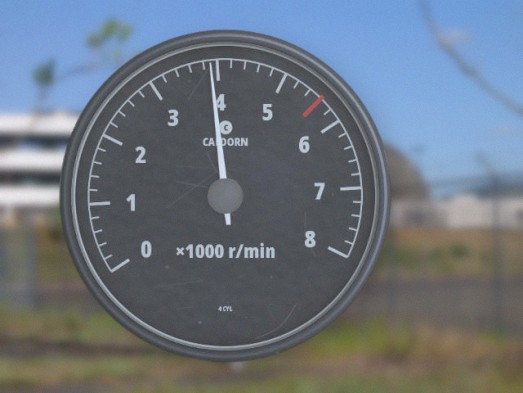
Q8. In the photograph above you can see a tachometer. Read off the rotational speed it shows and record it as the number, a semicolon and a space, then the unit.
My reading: 3900; rpm
